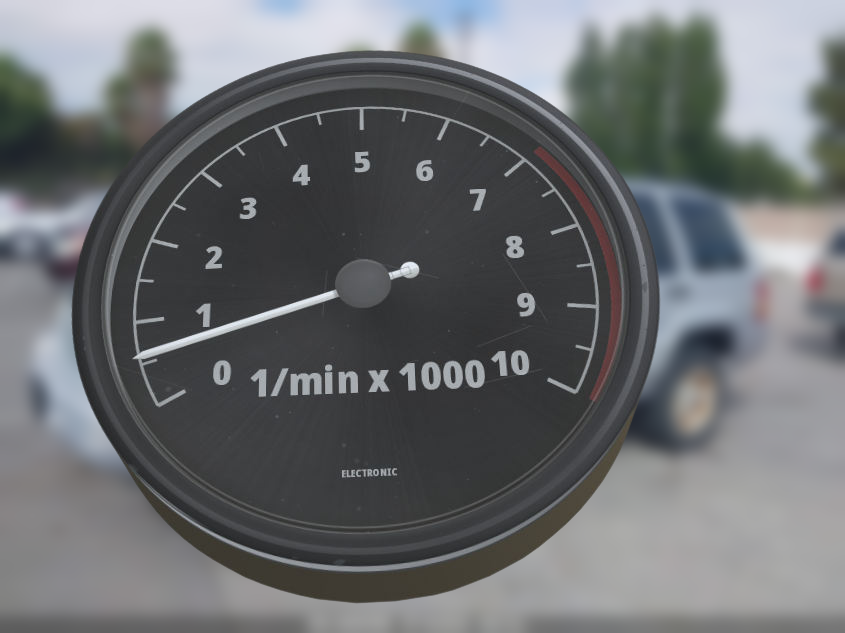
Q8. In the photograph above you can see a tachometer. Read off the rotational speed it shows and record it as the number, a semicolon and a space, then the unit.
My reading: 500; rpm
